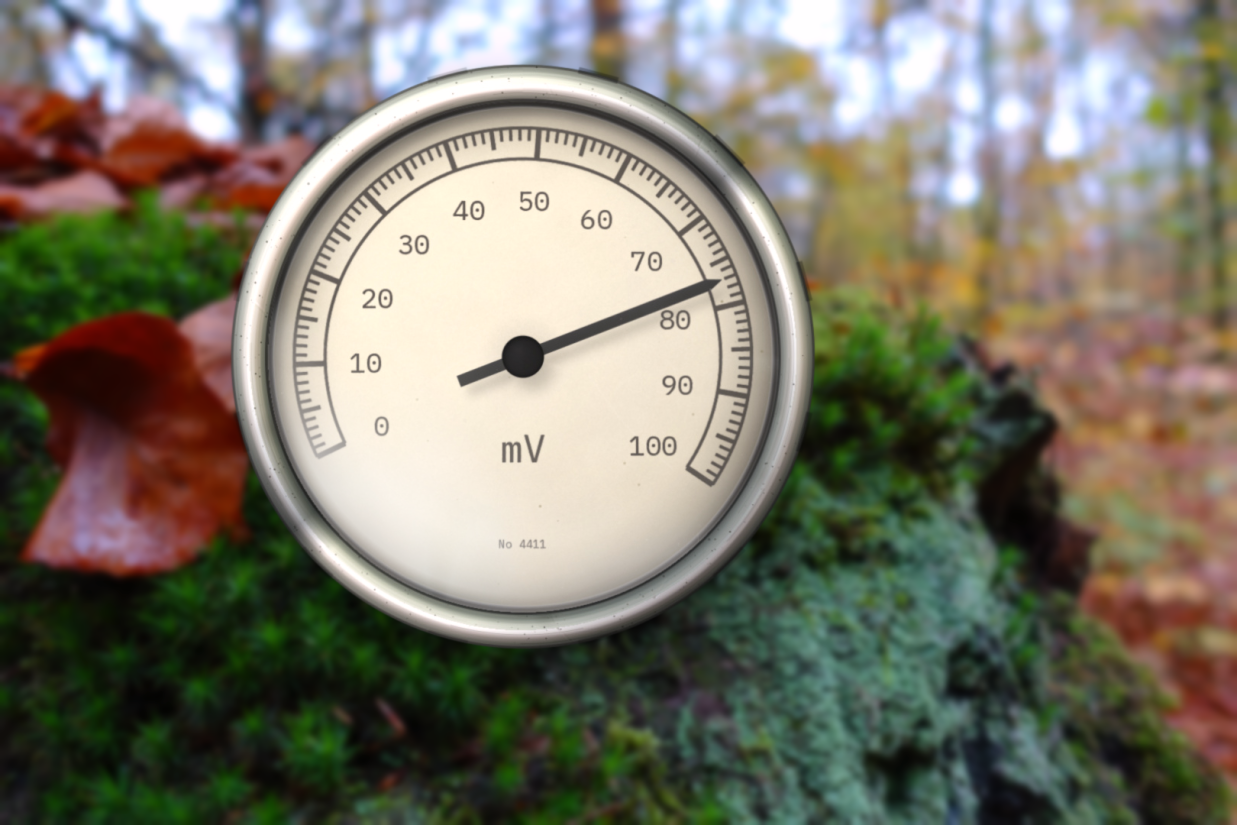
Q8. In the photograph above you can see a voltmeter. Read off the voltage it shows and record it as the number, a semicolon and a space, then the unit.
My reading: 77; mV
